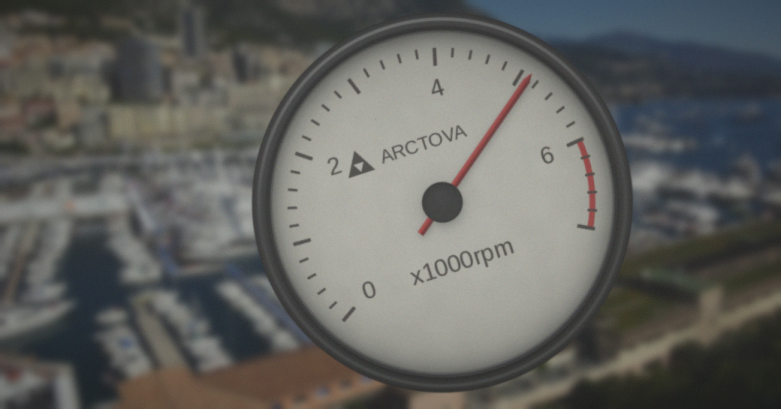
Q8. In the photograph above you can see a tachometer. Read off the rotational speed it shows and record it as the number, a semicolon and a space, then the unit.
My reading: 5100; rpm
